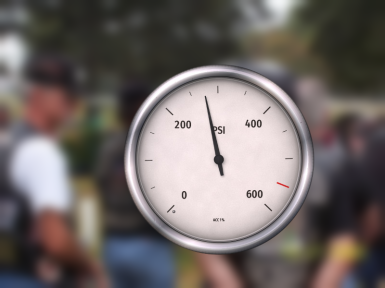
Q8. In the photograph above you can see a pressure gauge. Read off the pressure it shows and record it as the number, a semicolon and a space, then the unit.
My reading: 275; psi
